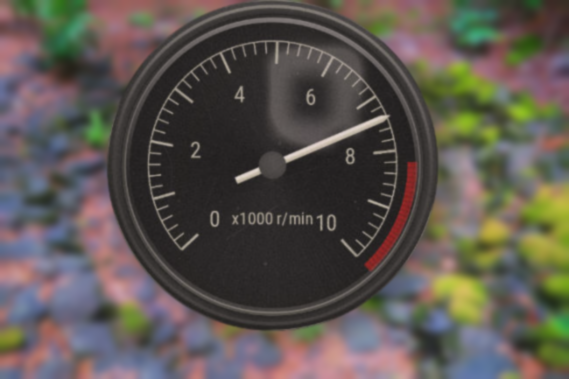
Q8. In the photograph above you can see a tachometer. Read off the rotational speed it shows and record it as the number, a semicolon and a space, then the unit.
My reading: 7400; rpm
